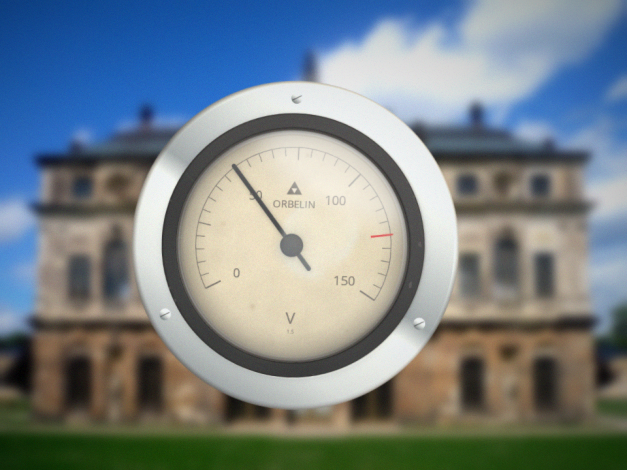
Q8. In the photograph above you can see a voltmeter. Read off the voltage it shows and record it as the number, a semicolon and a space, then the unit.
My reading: 50; V
